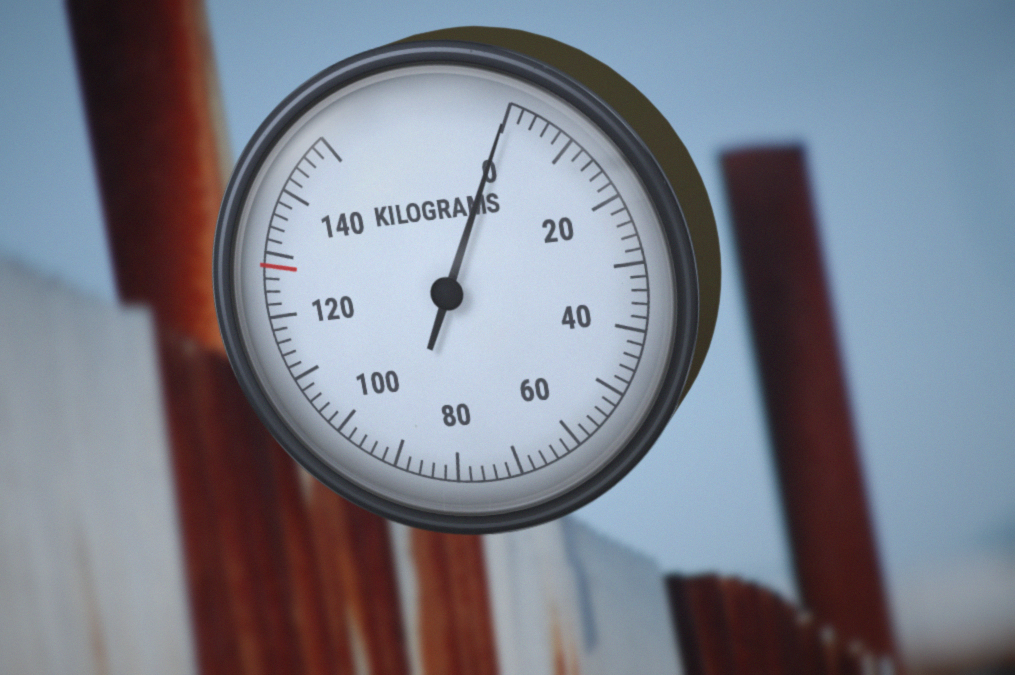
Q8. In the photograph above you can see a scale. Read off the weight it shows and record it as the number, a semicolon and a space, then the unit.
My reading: 0; kg
